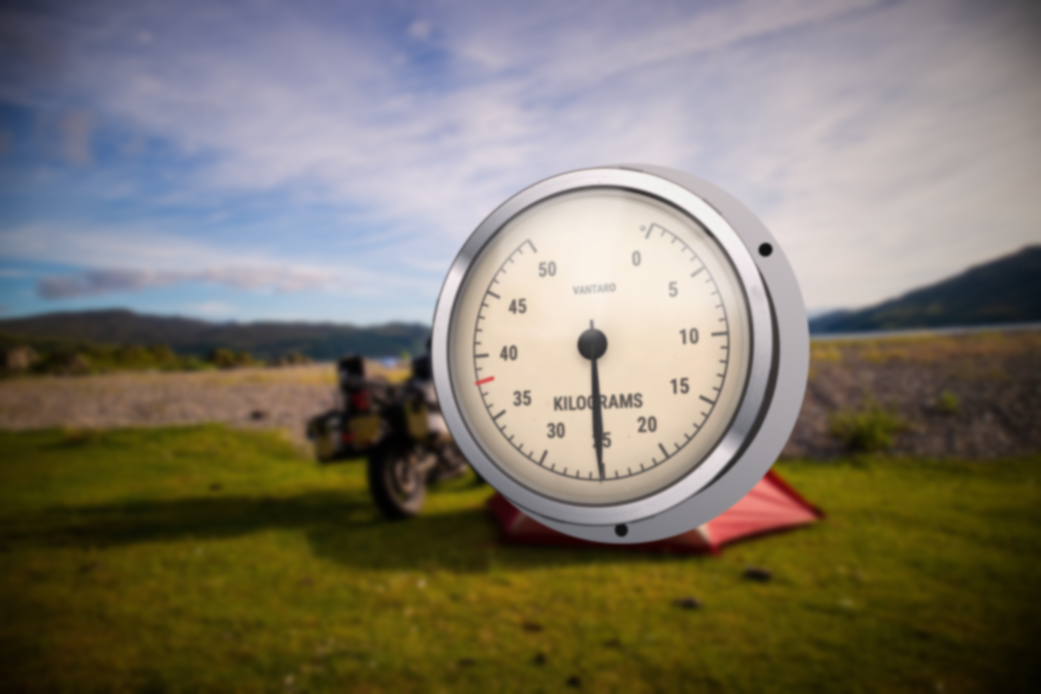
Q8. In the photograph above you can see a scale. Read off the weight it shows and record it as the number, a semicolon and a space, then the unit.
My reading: 25; kg
